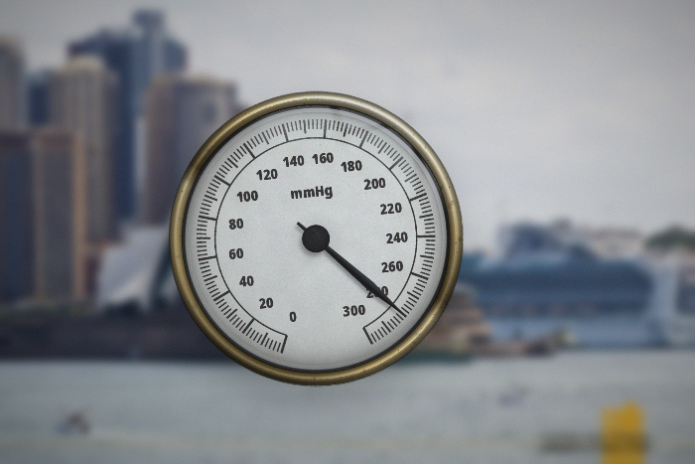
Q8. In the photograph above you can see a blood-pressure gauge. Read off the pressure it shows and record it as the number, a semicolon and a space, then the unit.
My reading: 280; mmHg
